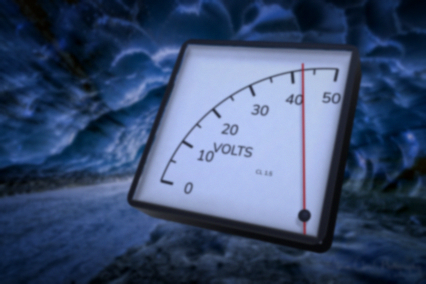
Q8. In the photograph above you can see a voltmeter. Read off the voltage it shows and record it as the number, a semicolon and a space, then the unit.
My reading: 42.5; V
